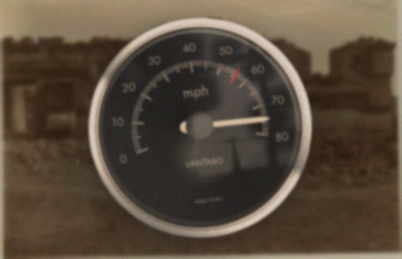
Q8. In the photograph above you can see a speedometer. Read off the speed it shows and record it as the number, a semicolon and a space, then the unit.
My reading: 75; mph
